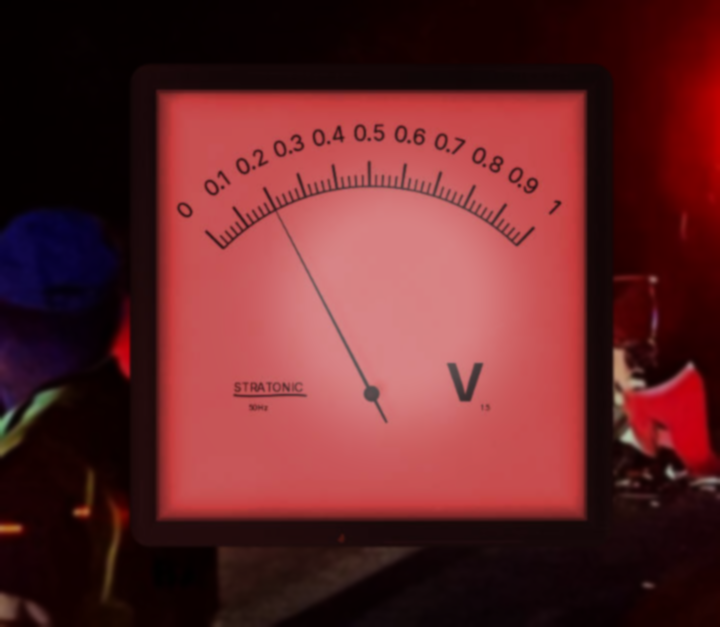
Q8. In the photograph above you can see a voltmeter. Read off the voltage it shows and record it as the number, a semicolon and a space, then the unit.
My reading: 0.2; V
